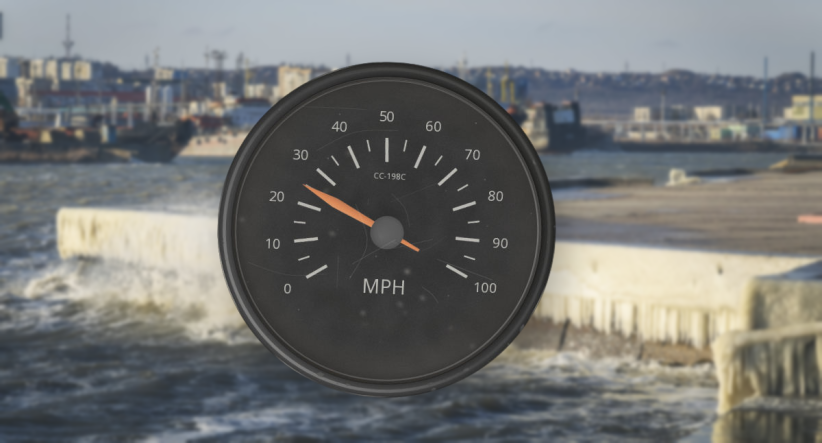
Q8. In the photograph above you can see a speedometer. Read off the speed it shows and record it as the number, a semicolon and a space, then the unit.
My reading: 25; mph
